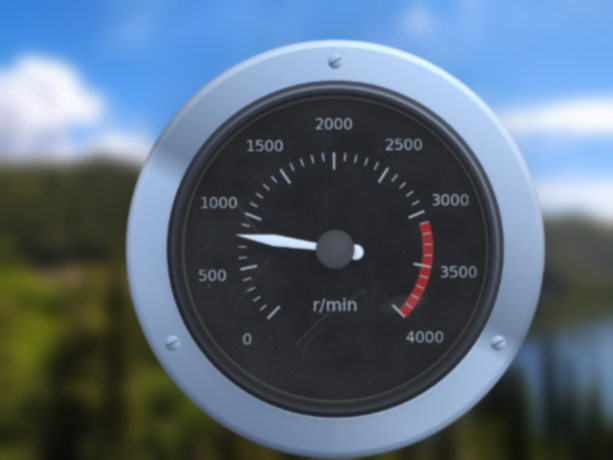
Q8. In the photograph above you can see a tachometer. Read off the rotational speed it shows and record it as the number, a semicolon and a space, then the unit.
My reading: 800; rpm
